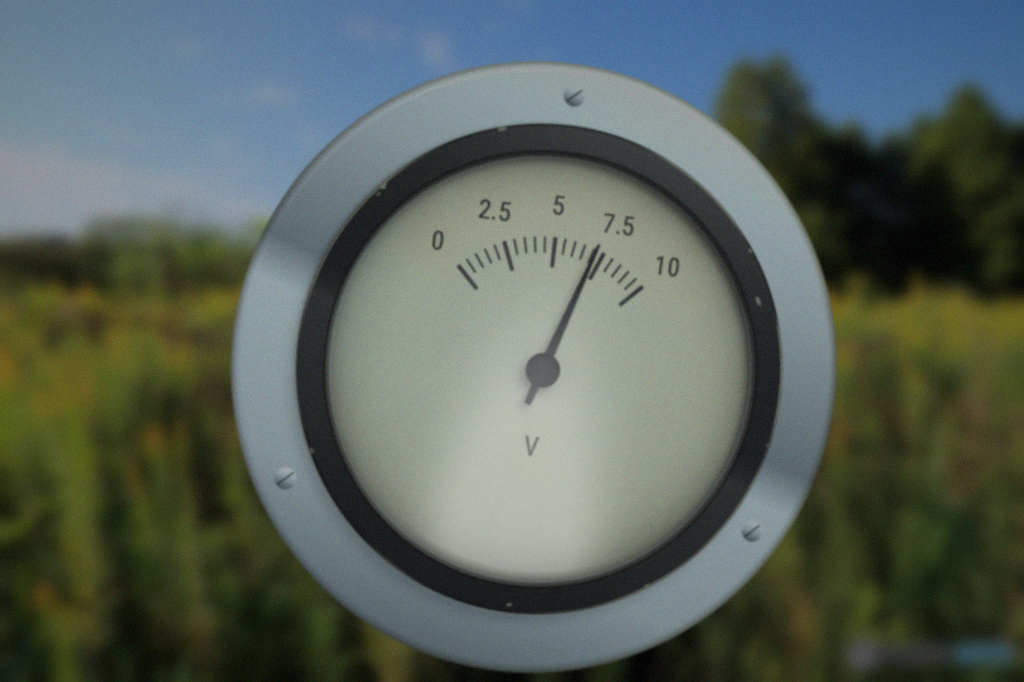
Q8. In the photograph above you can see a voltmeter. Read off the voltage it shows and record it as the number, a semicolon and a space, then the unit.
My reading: 7; V
